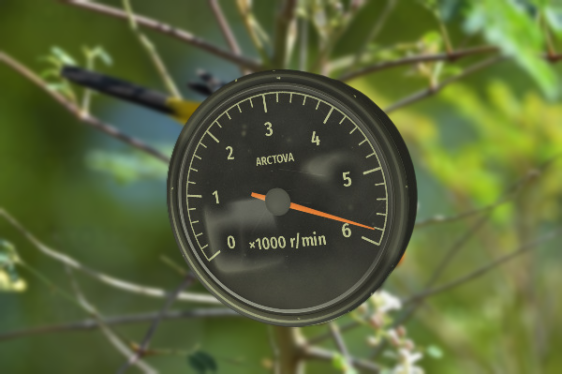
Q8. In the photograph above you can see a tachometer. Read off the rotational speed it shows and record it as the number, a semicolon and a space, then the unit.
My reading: 5800; rpm
